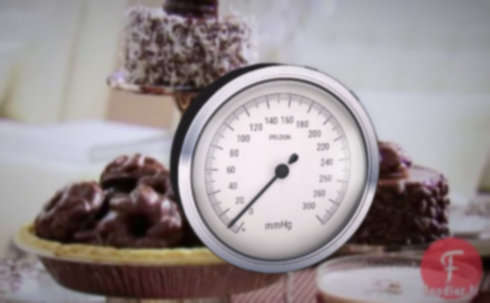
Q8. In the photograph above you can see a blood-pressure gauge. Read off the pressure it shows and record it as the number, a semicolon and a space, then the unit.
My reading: 10; mmHg
